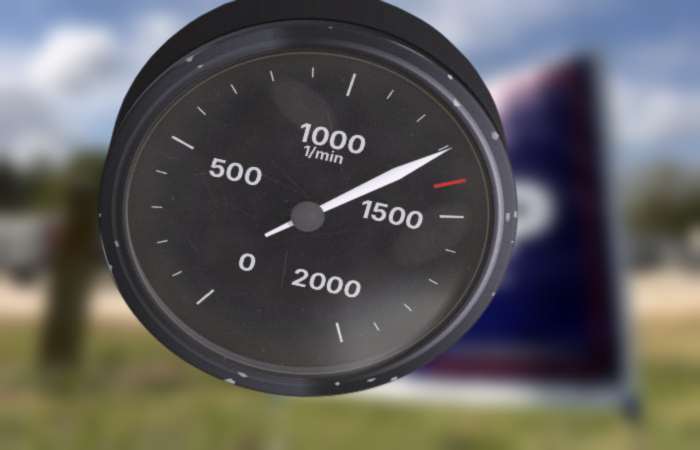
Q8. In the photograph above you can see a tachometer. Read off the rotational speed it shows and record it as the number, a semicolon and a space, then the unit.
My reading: 1300; rpm
